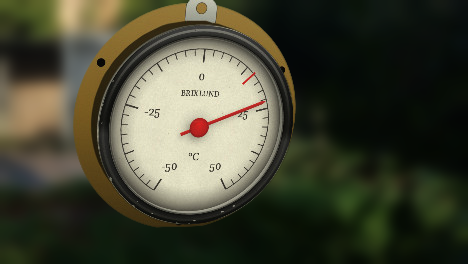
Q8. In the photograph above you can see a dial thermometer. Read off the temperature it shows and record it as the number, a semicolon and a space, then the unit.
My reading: 22.5; °C
